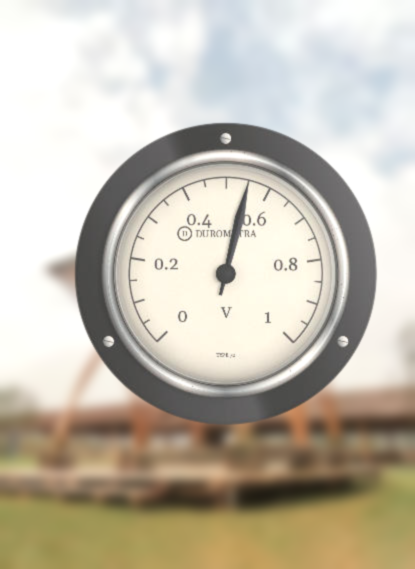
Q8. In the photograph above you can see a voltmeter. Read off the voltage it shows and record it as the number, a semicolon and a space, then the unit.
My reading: 0.55; V
